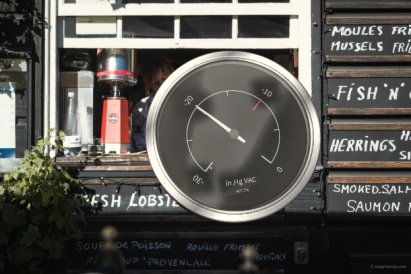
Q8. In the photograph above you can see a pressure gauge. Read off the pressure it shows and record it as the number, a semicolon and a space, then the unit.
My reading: -20; inHg
